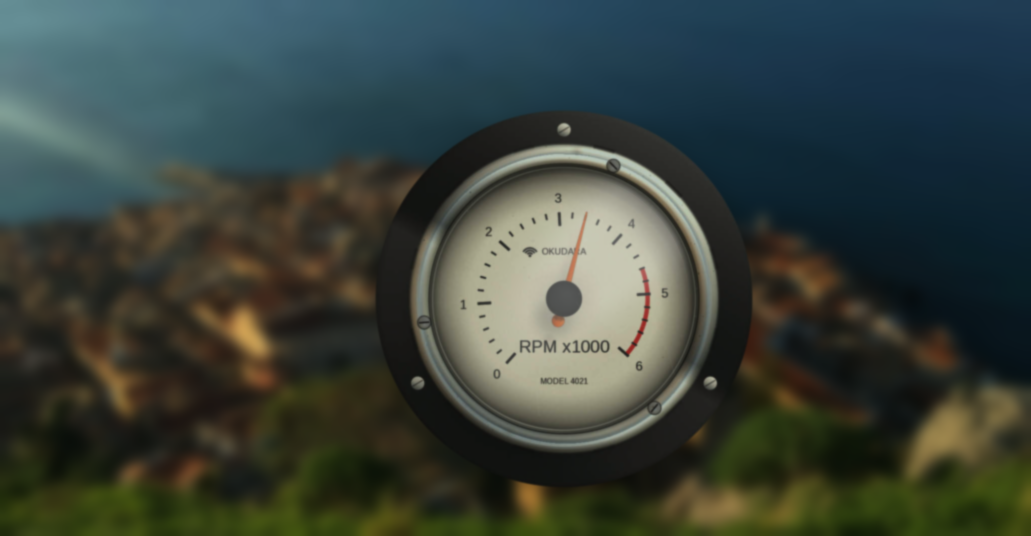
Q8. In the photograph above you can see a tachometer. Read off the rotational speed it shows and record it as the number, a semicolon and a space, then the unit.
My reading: 3400; rpm
